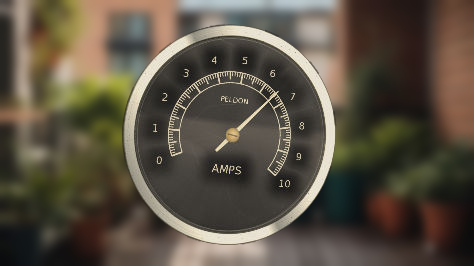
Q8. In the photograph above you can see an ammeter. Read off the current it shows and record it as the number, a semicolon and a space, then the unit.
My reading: 6.5; A
